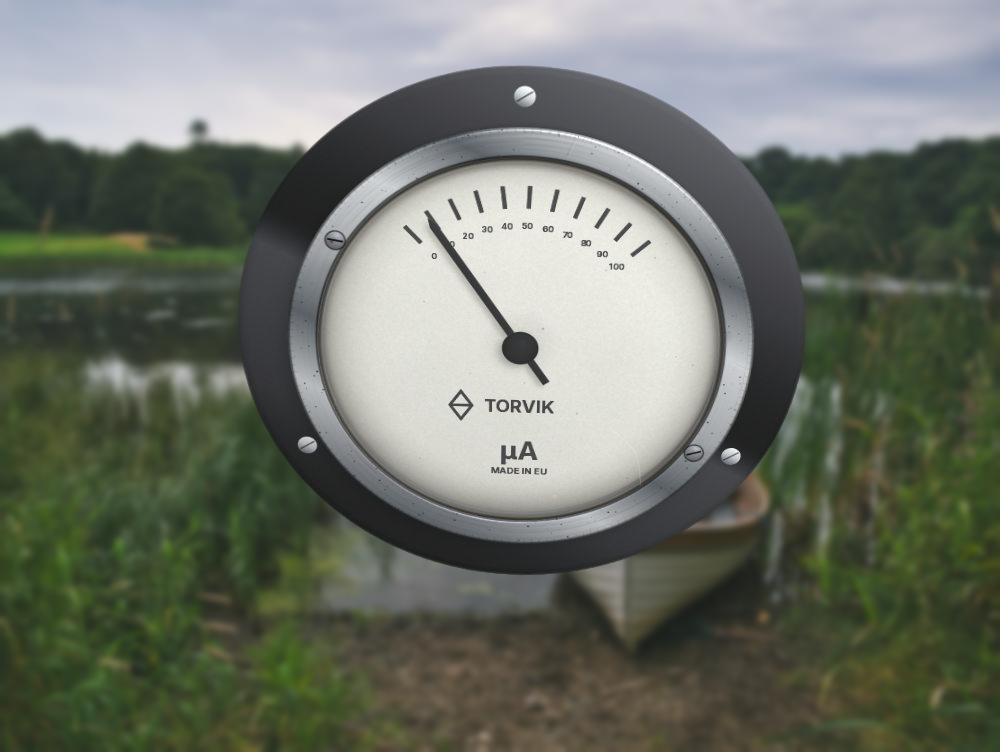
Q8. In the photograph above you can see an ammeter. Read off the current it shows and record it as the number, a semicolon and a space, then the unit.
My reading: 10; µA
